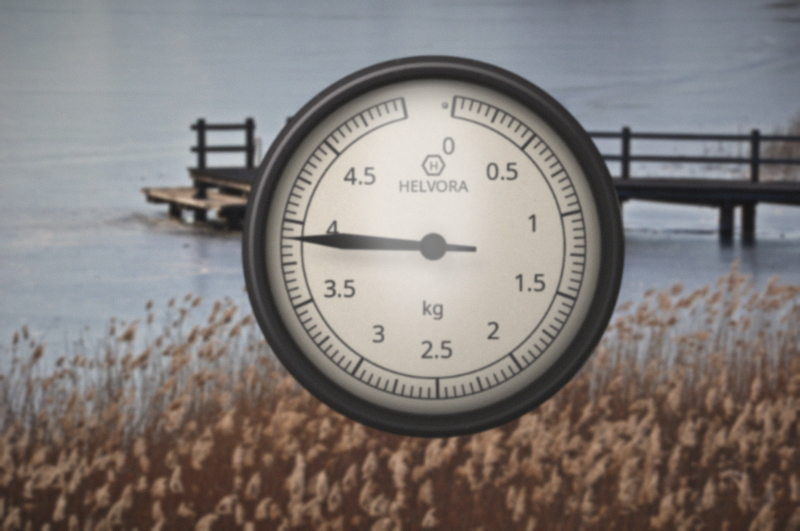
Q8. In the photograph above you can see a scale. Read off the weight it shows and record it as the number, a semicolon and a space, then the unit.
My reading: 3.9; kg
